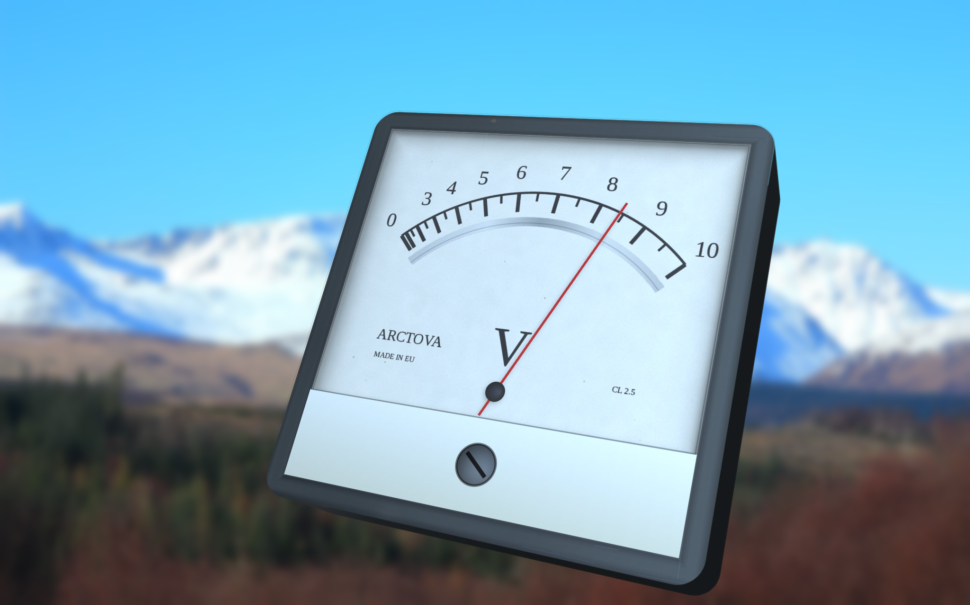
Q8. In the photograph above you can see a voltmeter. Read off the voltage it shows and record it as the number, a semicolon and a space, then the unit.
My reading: 8.5; V
